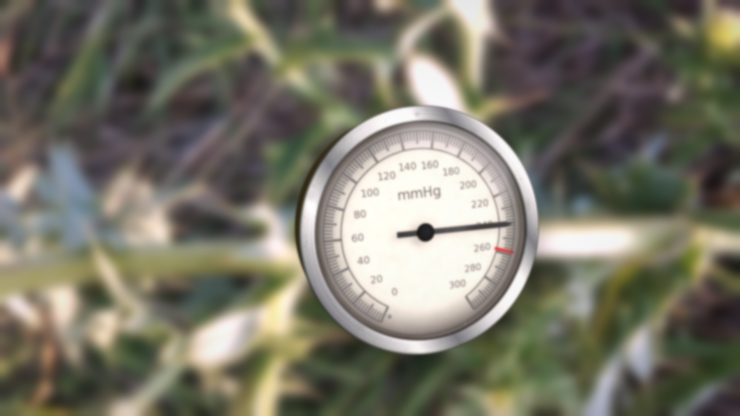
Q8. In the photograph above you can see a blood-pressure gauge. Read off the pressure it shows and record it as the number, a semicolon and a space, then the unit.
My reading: 240; mmHg
